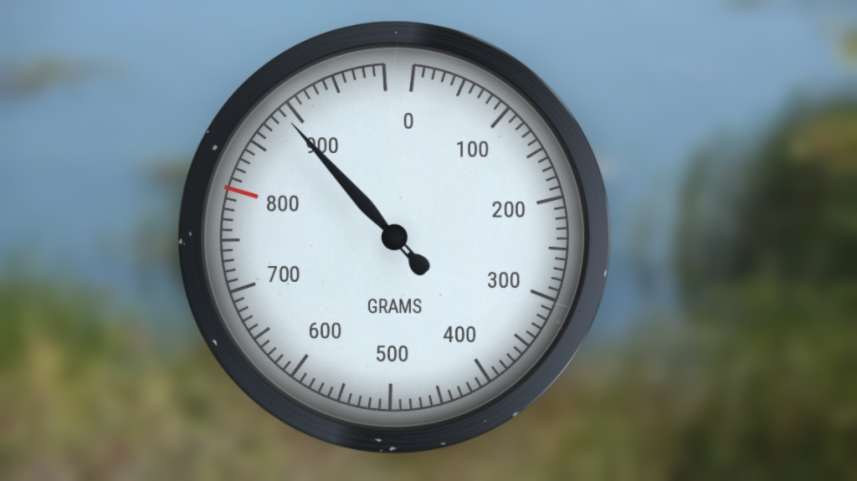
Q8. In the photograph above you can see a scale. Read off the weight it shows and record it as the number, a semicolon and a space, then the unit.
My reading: 890; g
